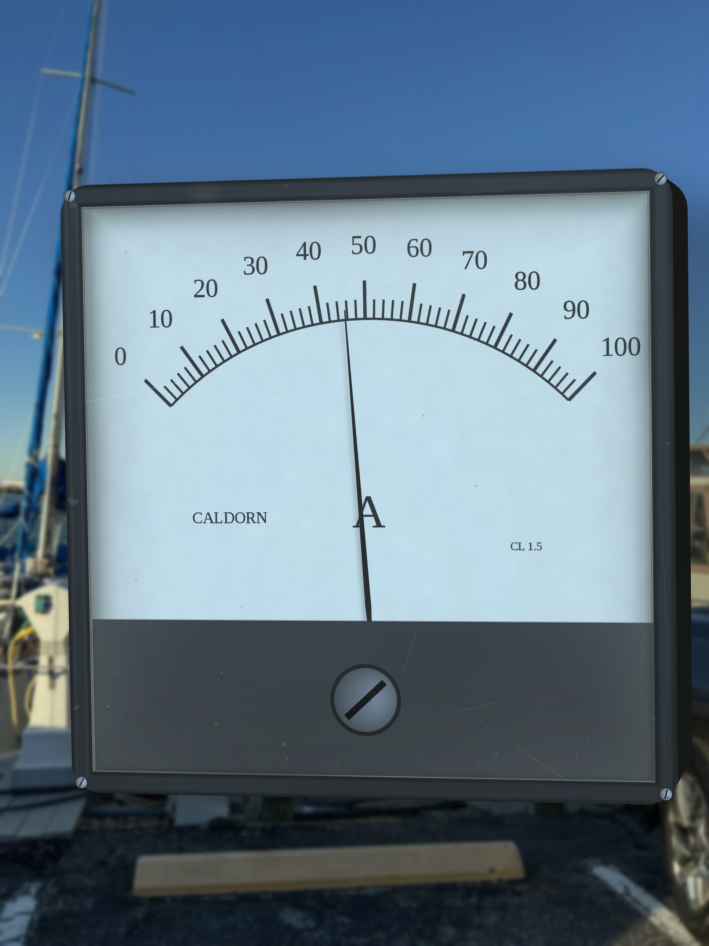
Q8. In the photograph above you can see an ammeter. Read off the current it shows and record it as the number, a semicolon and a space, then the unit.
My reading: 46; A
